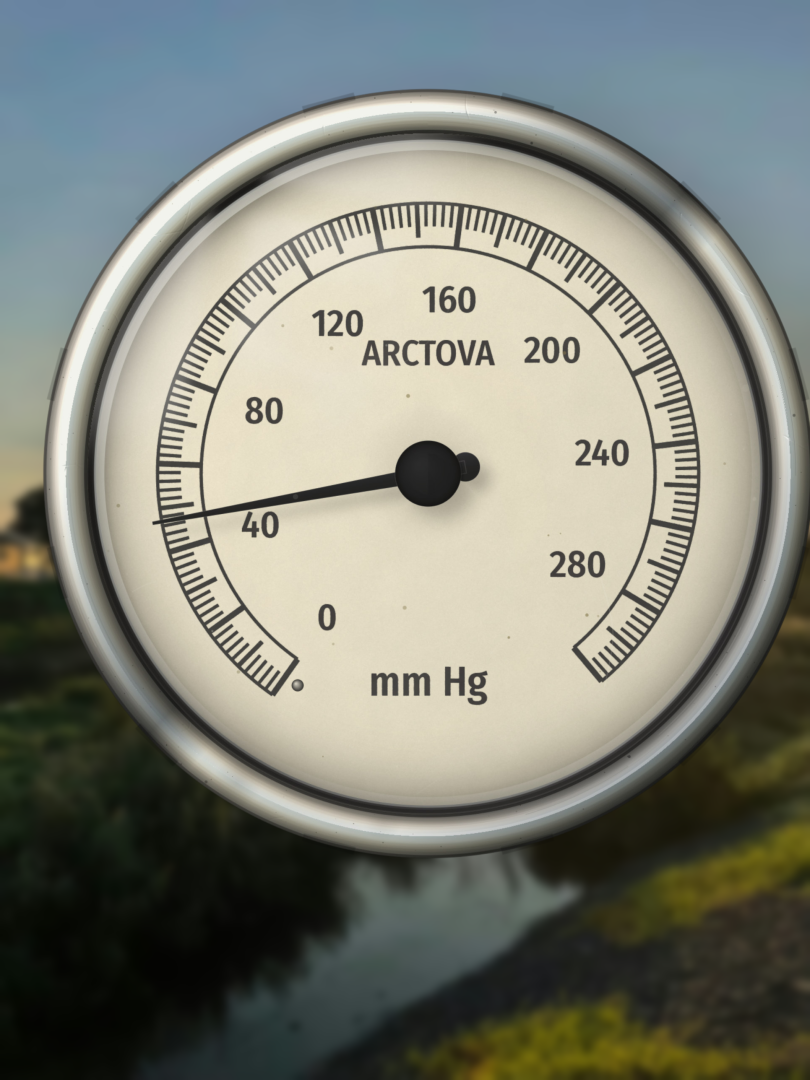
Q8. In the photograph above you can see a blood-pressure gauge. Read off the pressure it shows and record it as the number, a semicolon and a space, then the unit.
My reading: 47; mmHg
